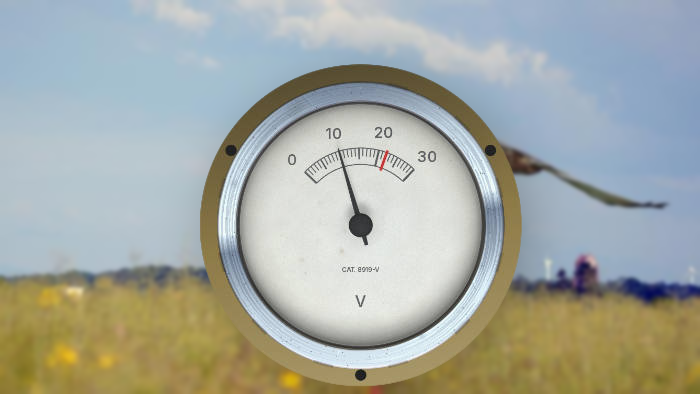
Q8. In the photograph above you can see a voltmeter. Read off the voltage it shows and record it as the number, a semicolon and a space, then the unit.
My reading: 10; V
